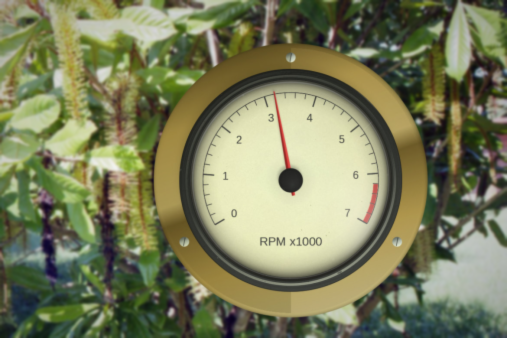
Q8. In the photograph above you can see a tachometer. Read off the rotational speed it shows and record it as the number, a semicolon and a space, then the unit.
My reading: 3200; rpm
